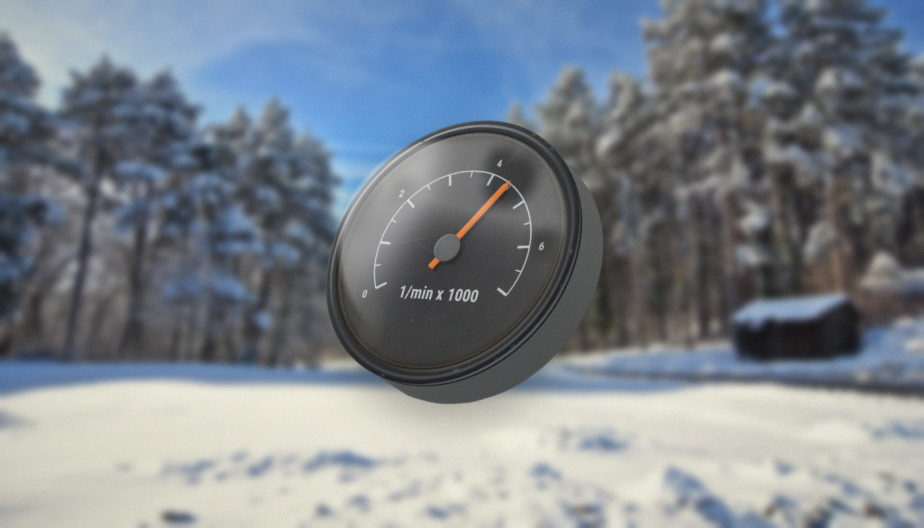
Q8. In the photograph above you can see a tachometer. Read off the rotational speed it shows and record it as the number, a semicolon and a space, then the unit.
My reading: 4500; rpm
